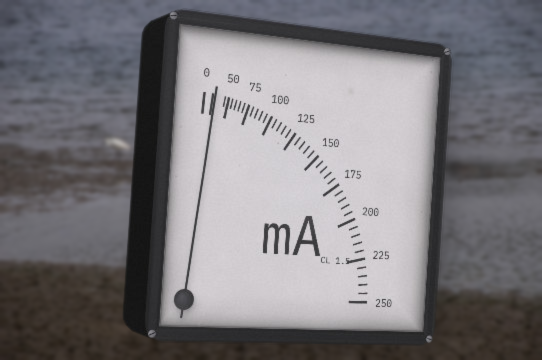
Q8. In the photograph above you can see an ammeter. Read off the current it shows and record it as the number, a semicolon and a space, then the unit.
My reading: 25; mA
